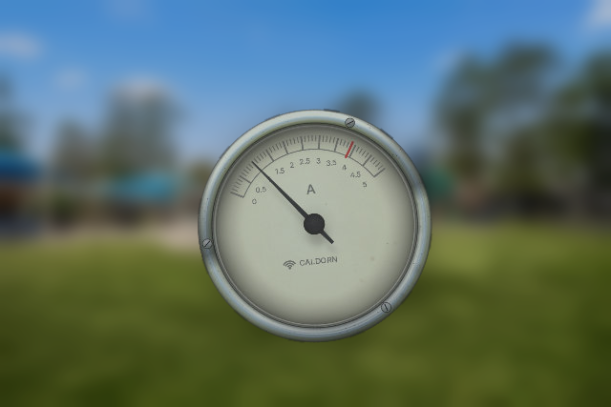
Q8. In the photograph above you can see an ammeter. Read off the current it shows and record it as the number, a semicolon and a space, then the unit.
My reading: 1; A
